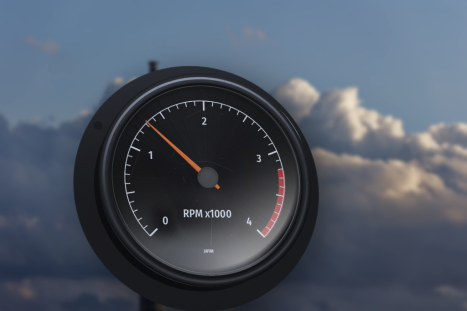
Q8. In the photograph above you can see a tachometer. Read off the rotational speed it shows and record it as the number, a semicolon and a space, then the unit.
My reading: 1300; rpm
